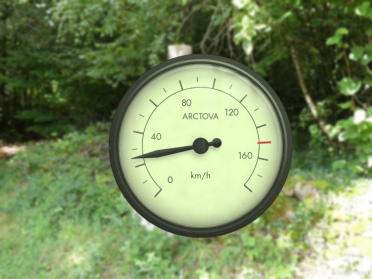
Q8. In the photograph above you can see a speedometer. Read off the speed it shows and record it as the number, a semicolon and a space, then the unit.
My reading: 25; km/h
